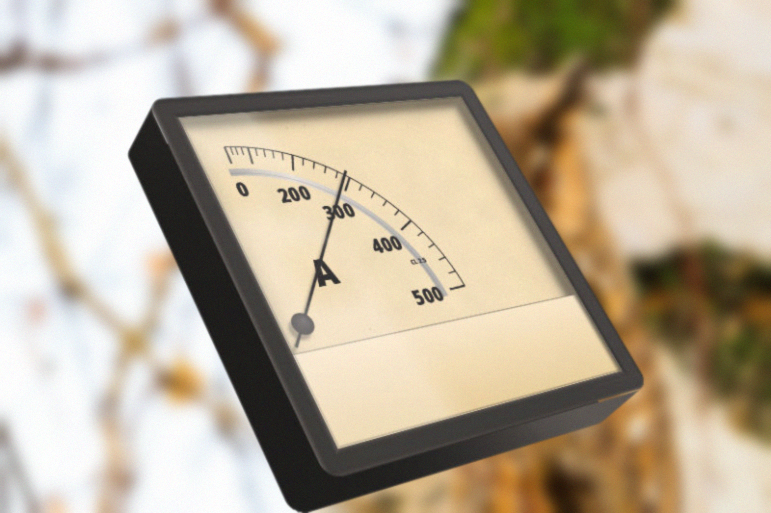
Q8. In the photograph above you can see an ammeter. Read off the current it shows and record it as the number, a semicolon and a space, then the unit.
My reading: 290; A
